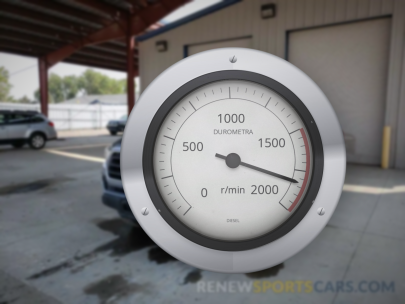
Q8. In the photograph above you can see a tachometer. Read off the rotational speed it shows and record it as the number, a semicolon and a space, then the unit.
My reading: 1825; rpm
